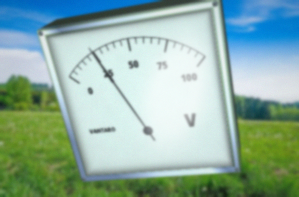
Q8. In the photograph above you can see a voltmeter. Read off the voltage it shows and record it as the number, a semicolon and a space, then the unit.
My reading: 25; V
